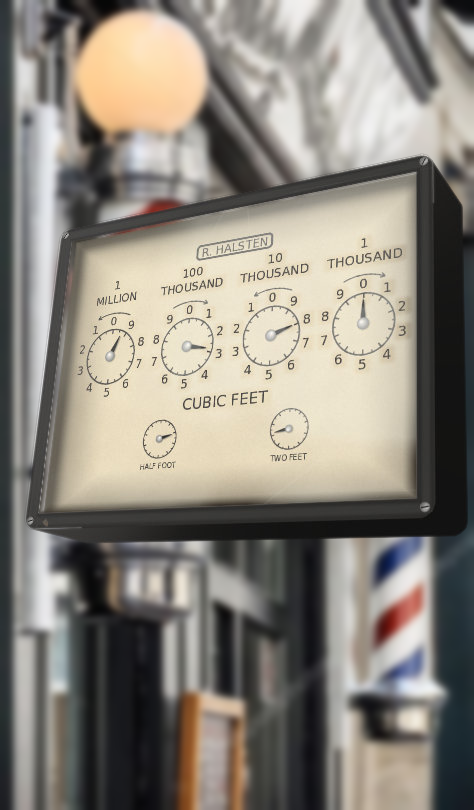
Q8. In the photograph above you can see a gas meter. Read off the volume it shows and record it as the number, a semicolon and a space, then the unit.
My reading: 928000; ft³
